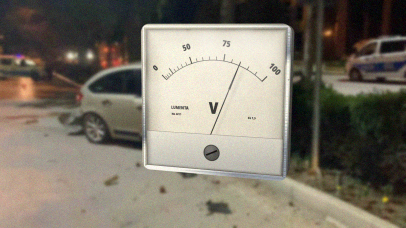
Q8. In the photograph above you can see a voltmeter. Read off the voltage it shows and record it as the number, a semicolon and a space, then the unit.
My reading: 85; V
